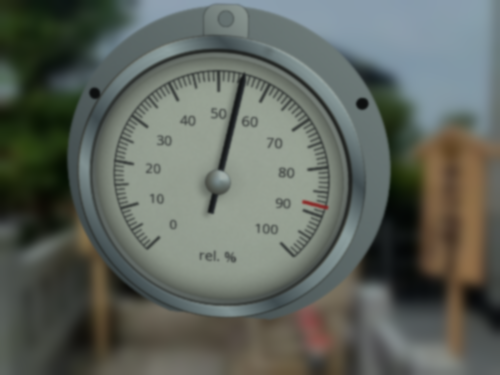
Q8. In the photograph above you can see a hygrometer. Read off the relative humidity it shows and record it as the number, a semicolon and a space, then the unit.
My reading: 55; %
